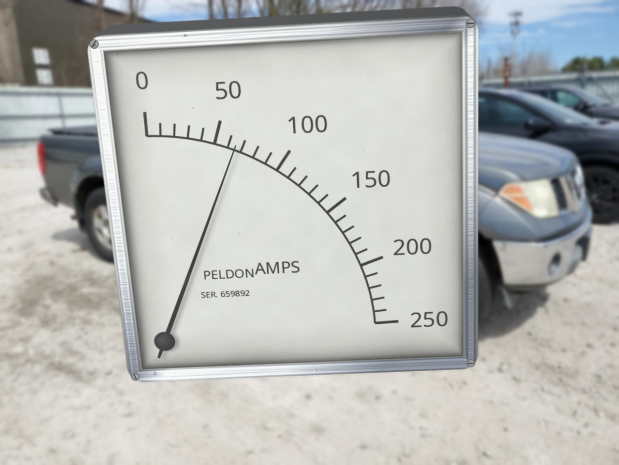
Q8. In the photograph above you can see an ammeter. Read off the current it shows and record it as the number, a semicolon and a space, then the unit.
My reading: 65; A
